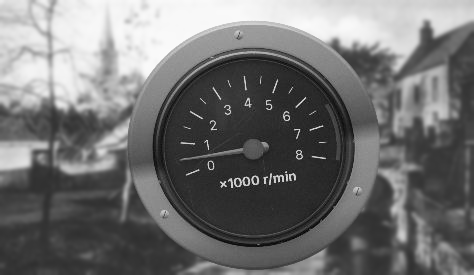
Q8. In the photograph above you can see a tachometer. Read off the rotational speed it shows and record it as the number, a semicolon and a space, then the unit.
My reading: 500; rpm
